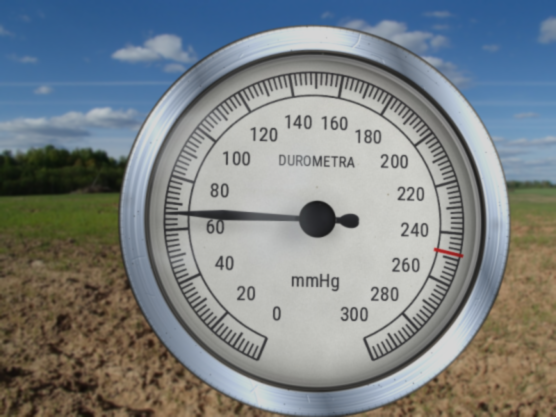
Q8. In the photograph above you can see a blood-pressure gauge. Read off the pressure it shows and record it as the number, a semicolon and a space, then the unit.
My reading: 66; mmHg
